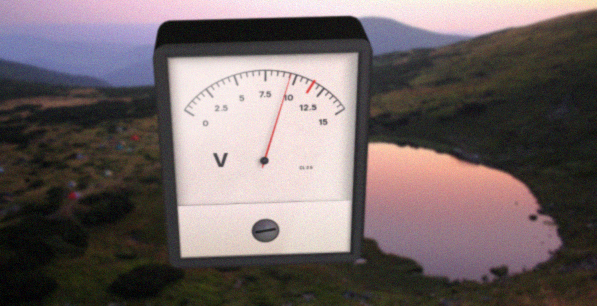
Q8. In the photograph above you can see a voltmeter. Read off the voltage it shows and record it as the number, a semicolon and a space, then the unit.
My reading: 9.5; V
